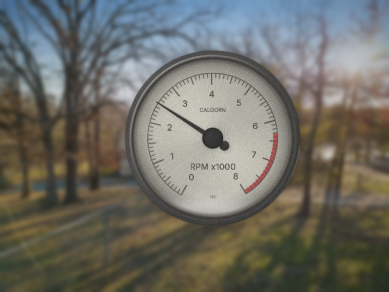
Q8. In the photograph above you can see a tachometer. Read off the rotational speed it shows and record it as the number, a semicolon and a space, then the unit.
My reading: 2500; rpm
